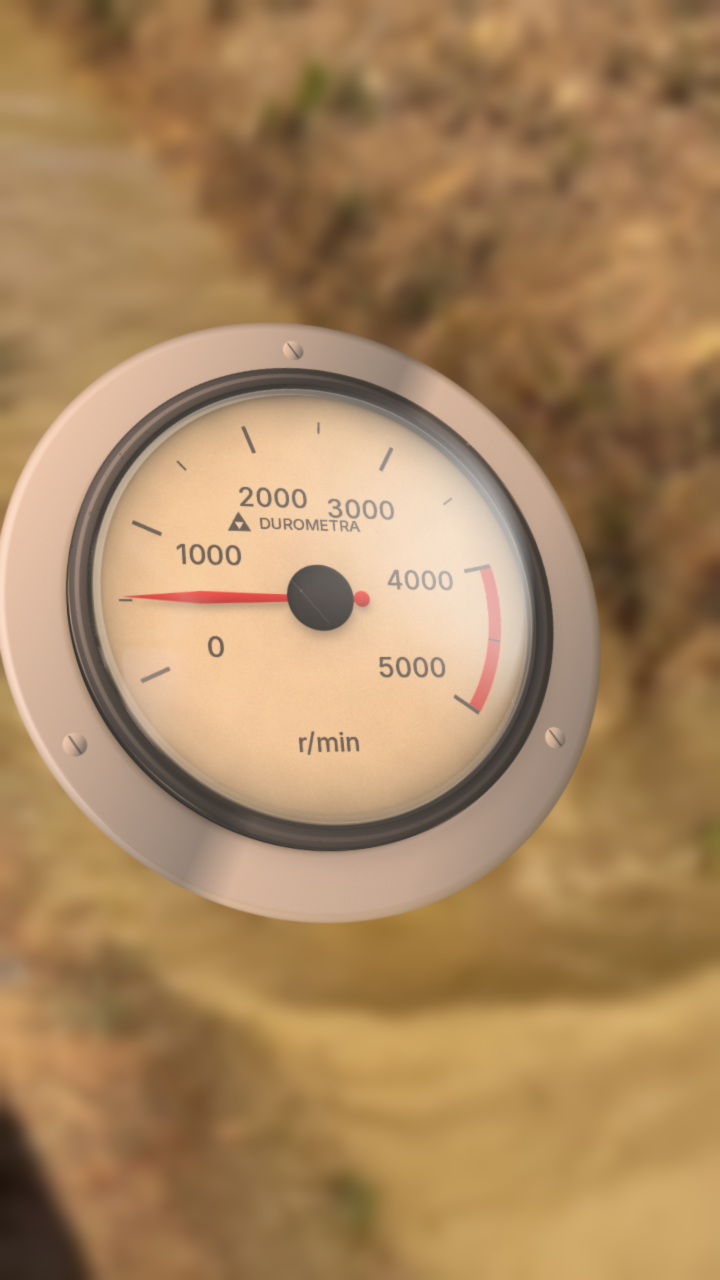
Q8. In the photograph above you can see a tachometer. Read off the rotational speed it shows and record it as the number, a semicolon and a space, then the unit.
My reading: 500; rpm
